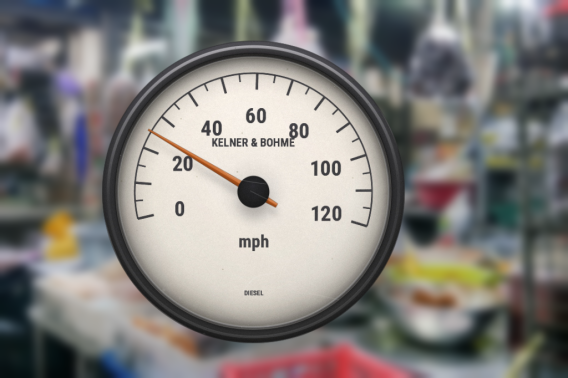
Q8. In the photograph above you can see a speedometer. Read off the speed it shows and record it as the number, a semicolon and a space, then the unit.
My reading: 25; mph
